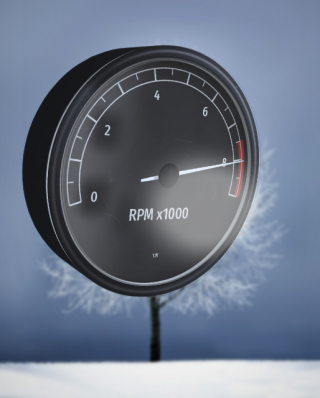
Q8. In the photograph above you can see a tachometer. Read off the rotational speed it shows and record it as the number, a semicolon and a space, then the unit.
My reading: 8000; rpm
